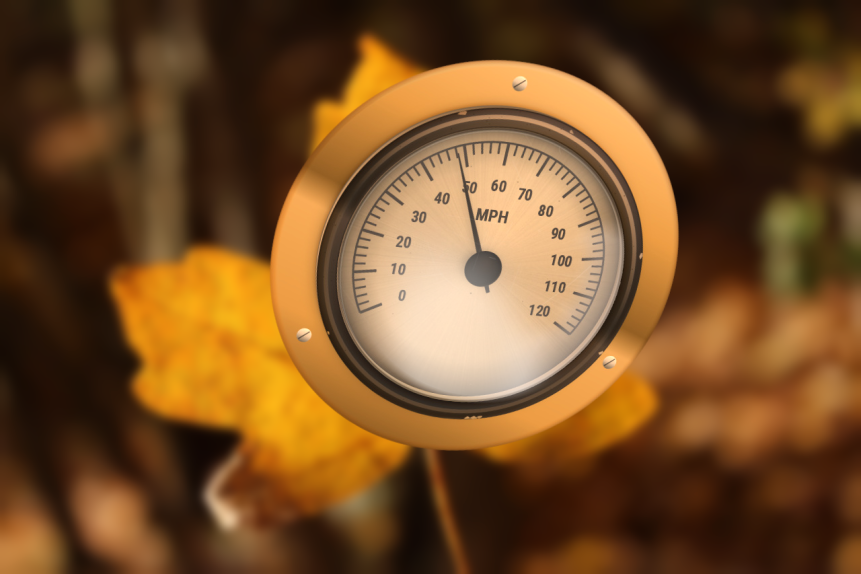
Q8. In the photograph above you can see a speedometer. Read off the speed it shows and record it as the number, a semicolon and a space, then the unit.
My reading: 48; mph
